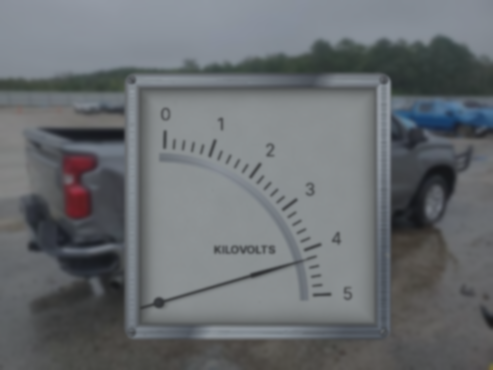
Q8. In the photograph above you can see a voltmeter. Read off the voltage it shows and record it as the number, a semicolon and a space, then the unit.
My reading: 4.2; kV
